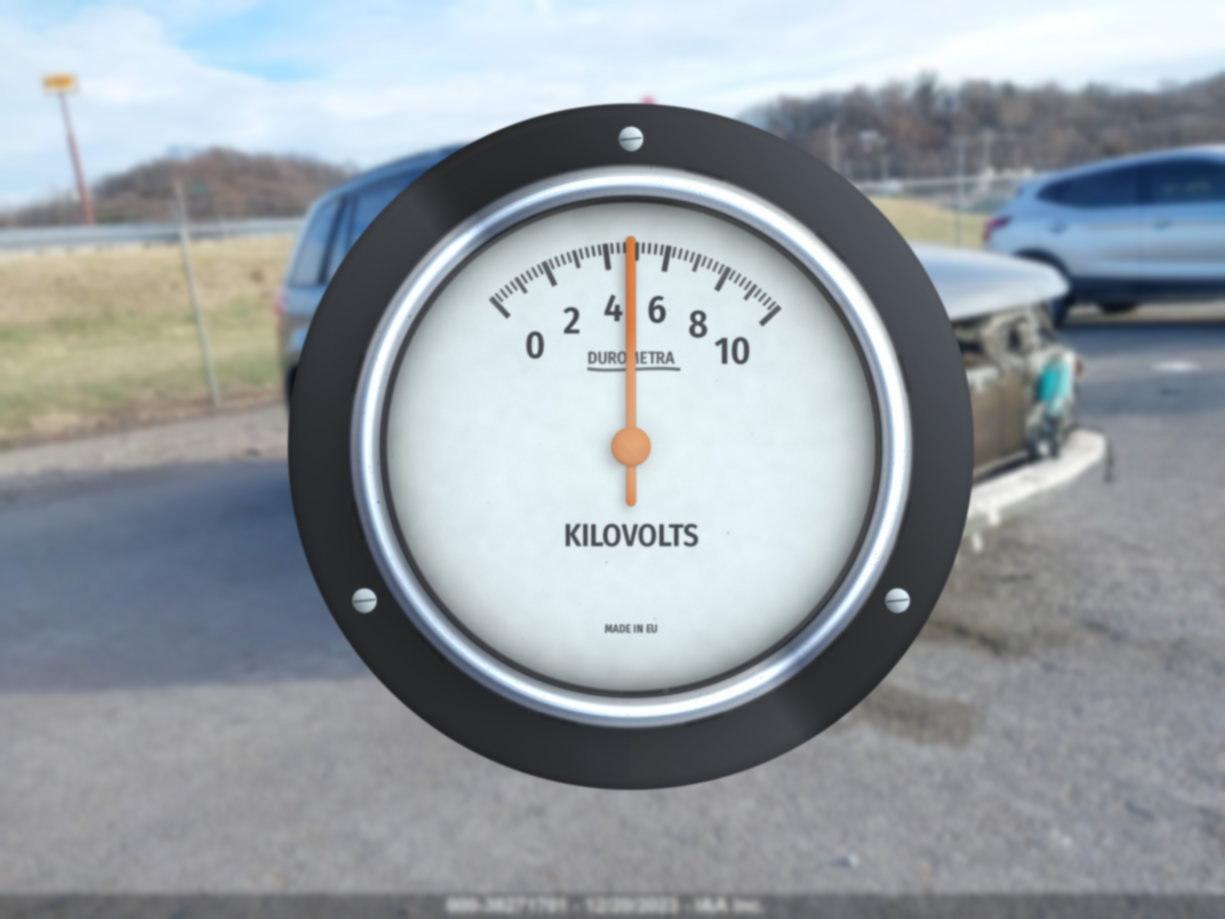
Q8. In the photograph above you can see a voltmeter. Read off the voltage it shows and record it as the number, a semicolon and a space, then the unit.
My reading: 4.8; kV
